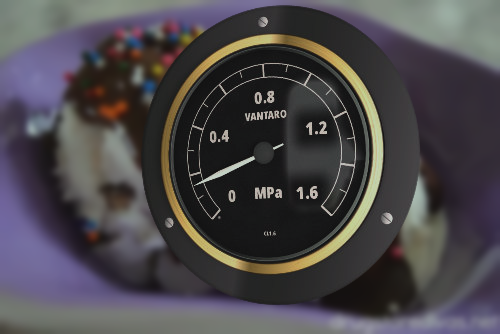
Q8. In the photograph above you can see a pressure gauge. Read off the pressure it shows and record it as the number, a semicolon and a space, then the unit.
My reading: 0.15; MPa
